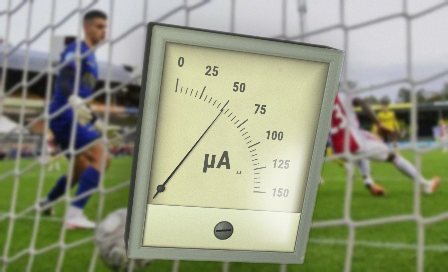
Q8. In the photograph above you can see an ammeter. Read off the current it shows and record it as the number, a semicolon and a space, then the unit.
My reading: 50; µA
